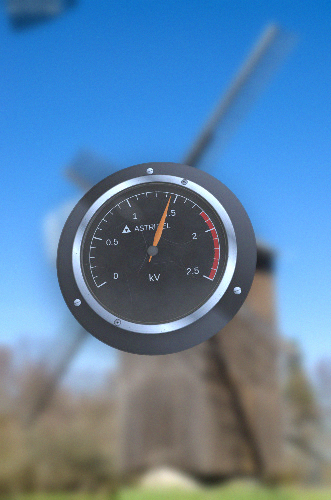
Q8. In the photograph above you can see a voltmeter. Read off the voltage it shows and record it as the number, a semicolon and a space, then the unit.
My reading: 1.45; kV
